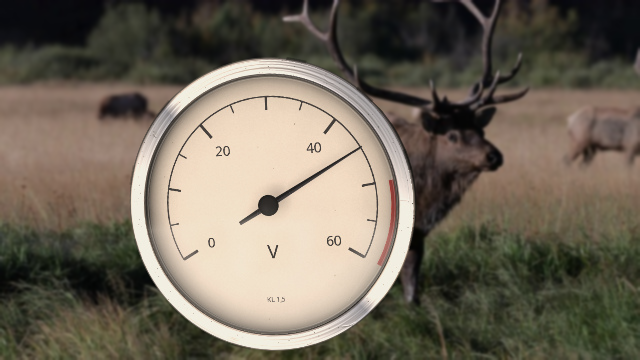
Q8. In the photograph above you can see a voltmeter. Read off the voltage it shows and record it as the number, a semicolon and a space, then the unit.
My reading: 45; V
